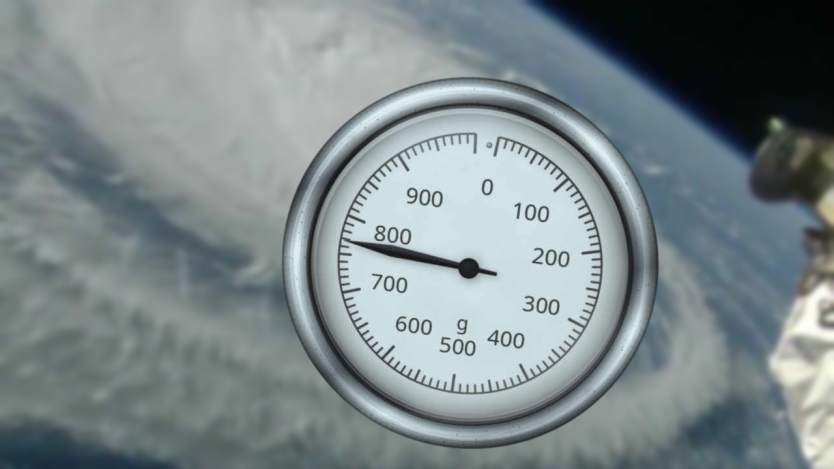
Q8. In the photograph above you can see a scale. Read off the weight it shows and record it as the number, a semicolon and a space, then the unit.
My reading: 770; g
